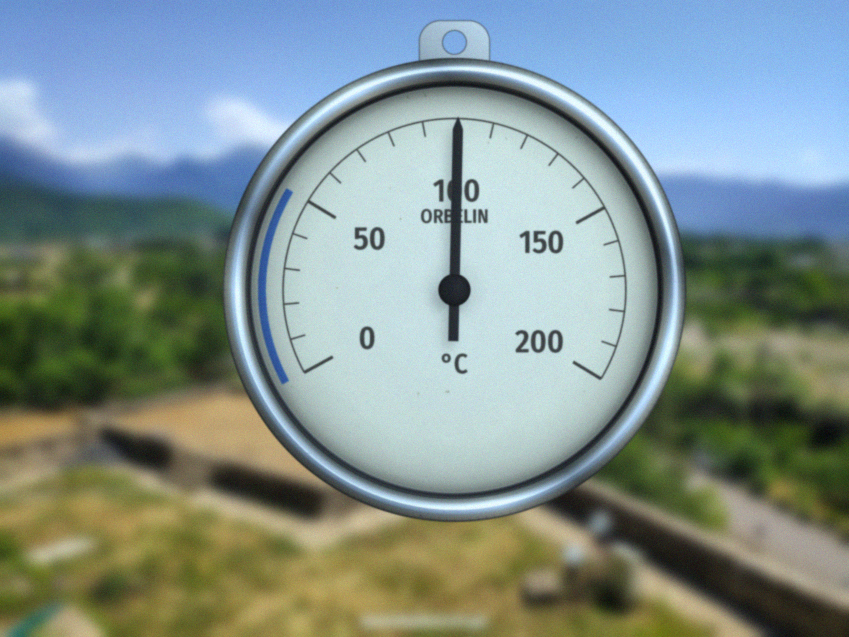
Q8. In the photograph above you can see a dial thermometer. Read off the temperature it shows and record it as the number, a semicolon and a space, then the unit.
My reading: 100; °C
